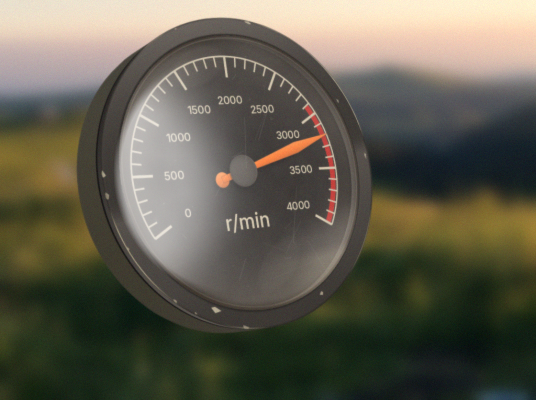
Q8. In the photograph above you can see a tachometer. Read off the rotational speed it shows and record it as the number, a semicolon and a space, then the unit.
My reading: 3200; rpm
